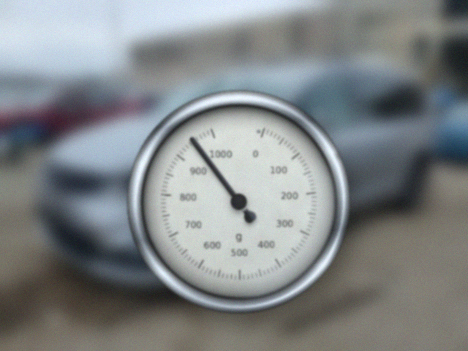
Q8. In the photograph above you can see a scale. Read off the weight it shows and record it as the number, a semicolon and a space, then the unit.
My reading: 950; g
